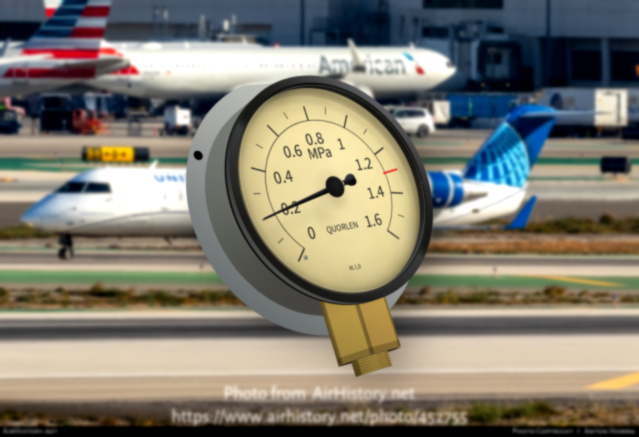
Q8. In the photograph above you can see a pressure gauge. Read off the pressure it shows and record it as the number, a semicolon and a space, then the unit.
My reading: 0.2; MPa
